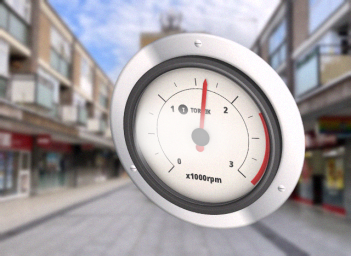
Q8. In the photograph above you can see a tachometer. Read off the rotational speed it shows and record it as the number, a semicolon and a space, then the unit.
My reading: 1625; rpm
